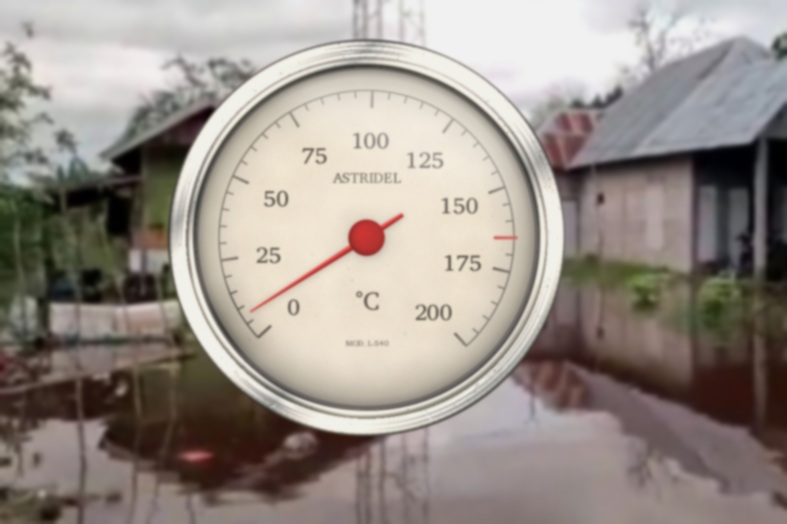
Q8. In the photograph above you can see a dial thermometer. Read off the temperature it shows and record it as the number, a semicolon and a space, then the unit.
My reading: 7.5; °C
